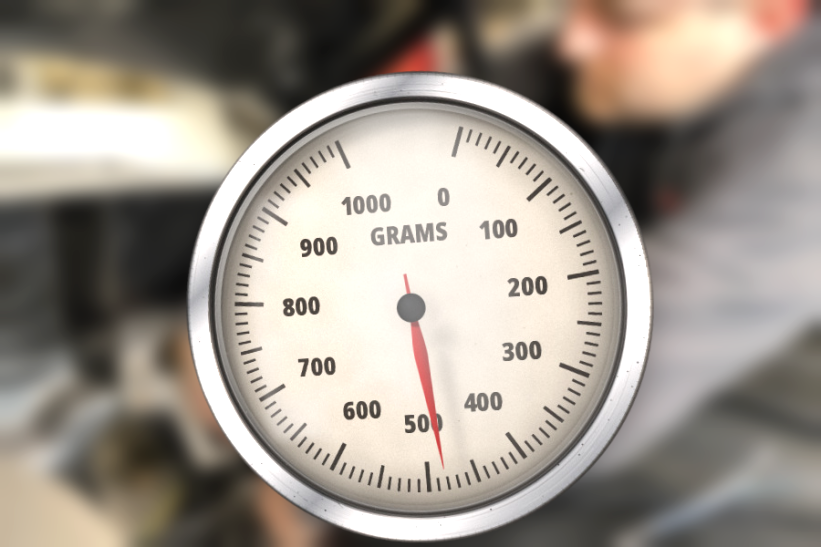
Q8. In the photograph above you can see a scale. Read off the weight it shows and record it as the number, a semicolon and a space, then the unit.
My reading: 480; g
